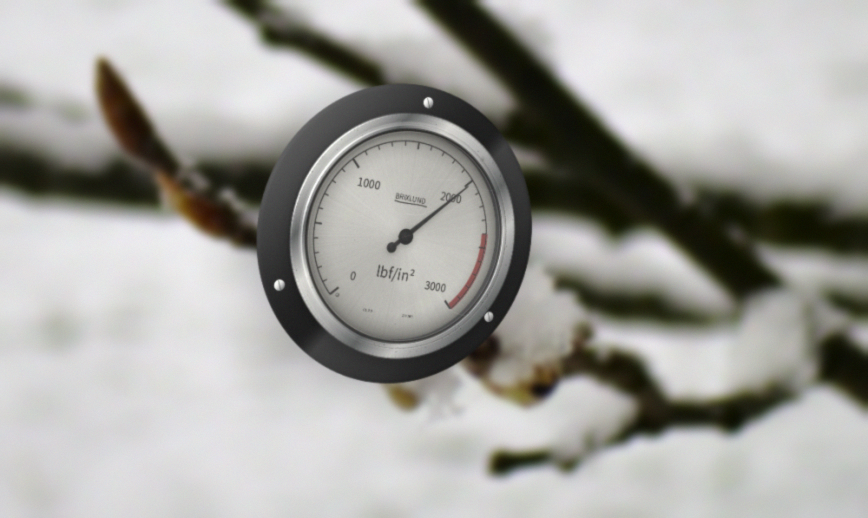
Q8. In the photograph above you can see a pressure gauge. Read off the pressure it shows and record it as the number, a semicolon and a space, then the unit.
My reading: 2000; psi
